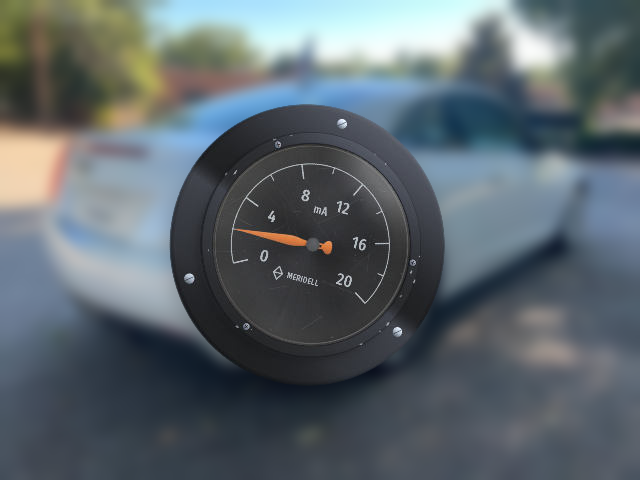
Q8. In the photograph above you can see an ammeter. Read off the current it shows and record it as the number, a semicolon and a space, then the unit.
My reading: 2; mA
